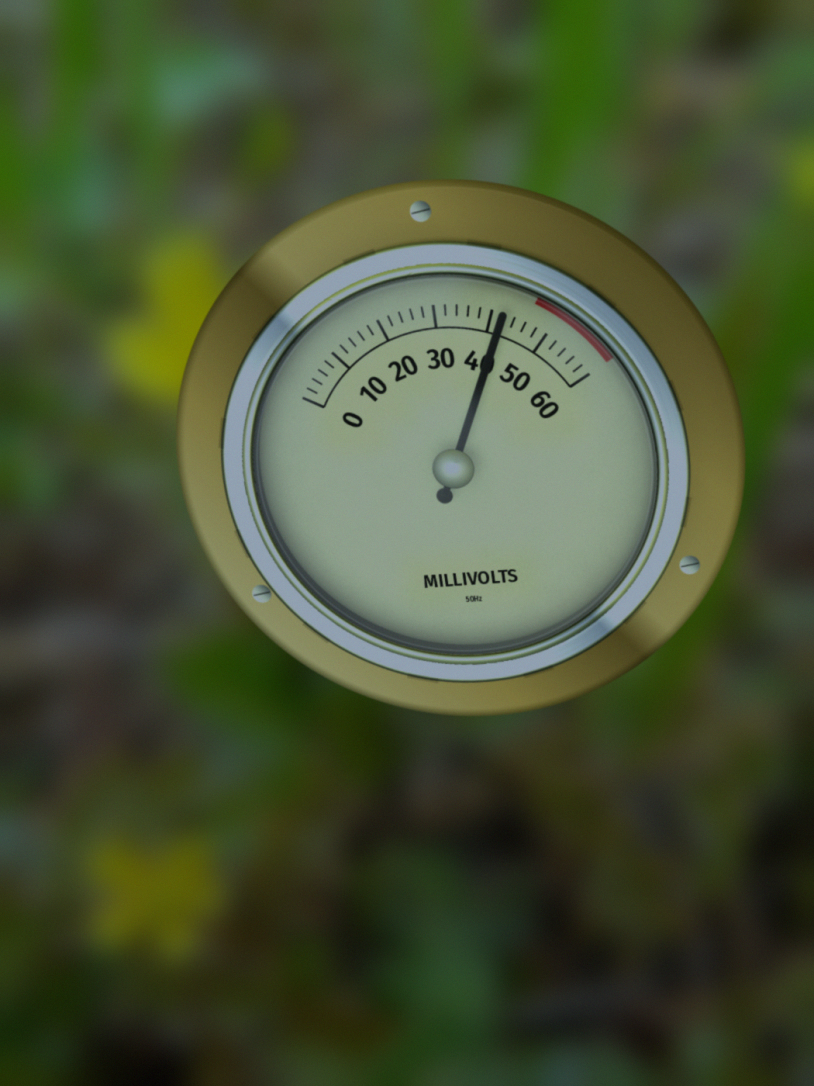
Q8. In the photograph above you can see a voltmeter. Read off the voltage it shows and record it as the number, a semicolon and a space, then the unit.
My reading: 42; mV
